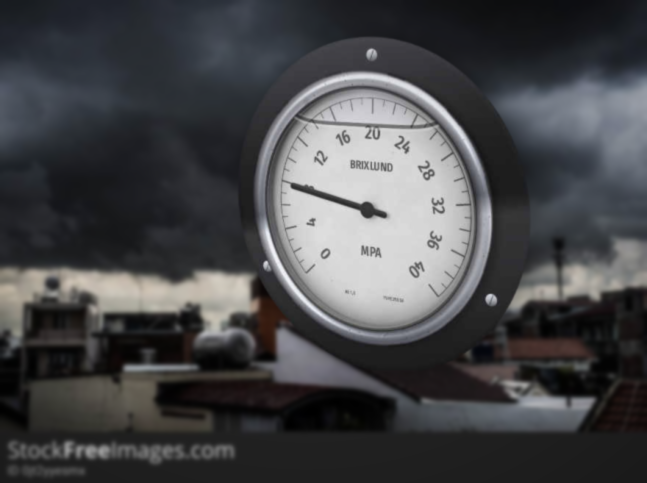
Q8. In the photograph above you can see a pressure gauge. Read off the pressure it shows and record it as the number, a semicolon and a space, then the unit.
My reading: 8; MPa
